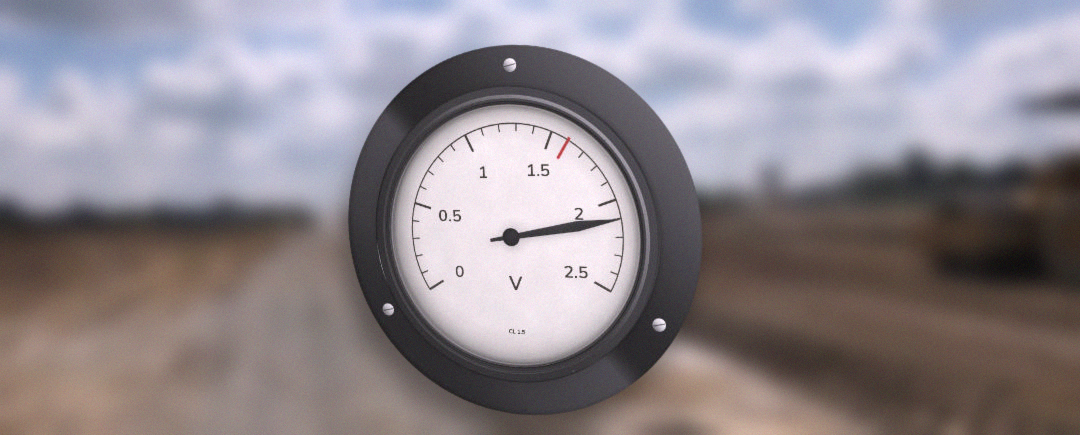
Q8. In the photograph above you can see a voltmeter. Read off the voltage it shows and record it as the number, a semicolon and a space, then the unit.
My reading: 2.1; V
